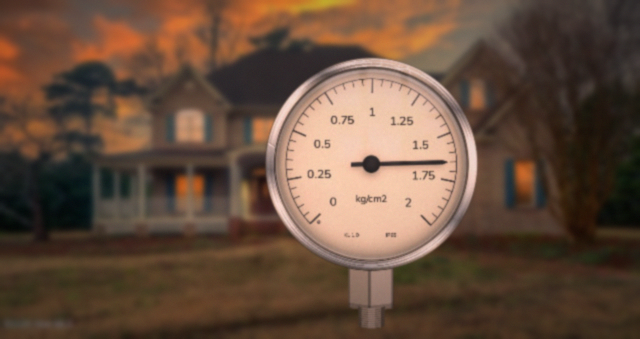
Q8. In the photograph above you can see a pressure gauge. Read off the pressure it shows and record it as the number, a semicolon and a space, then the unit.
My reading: 1.65; kg/cm²
